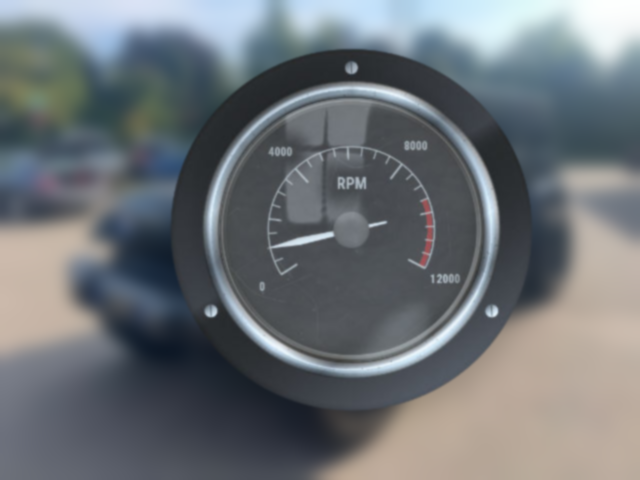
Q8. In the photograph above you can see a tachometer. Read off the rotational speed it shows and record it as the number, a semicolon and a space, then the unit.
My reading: 1000; rpm
